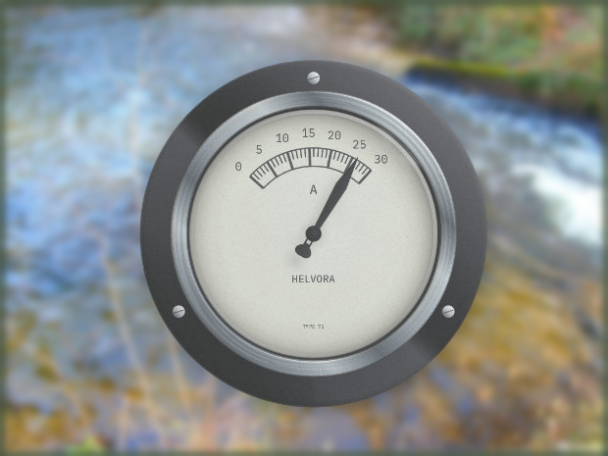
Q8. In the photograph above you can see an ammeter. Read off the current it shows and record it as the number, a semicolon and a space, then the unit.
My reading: 26; A
